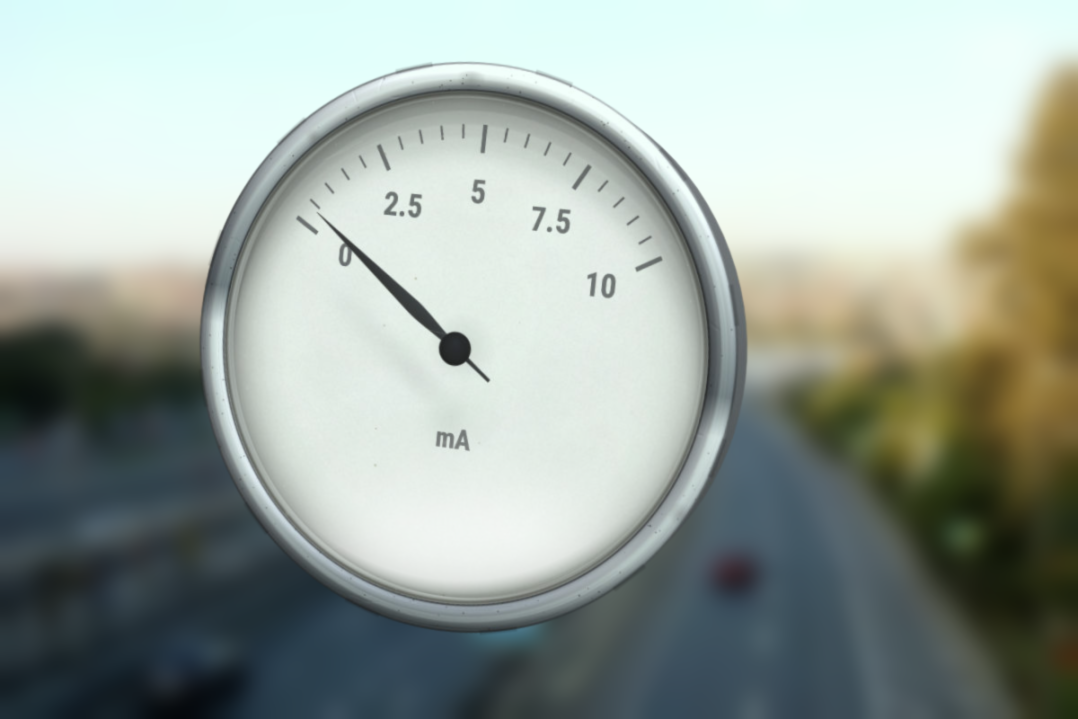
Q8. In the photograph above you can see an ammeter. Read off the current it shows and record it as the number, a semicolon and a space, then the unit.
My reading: 0.5; mA
